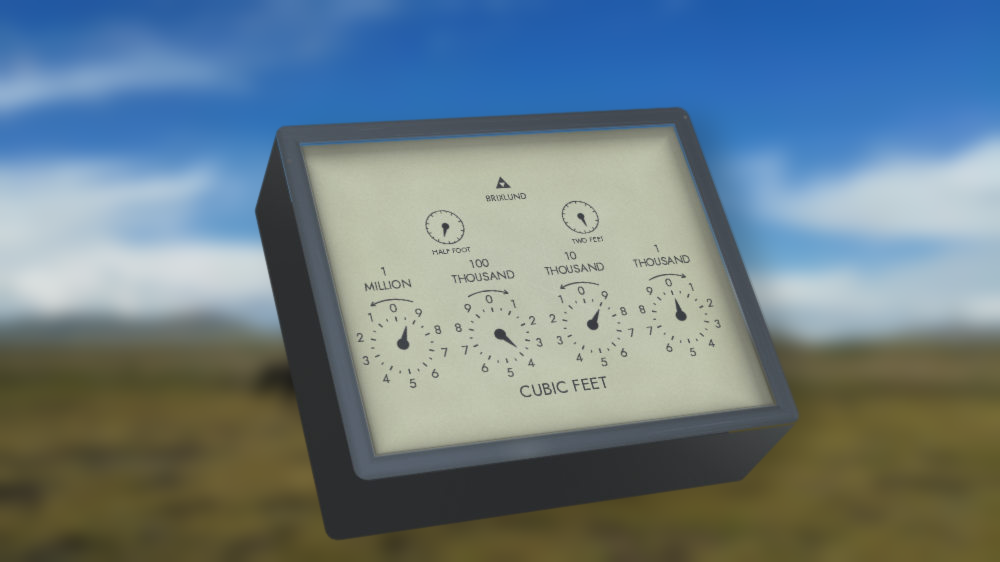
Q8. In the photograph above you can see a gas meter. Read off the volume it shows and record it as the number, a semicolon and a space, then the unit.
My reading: 939000; ft³
